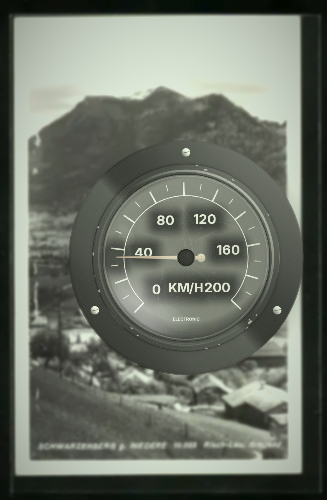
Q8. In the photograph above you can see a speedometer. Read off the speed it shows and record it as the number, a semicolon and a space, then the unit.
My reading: 35; km/h
